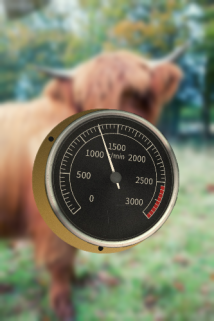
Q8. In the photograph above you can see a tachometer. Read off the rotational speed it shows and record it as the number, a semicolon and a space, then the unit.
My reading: 1250; rpm
